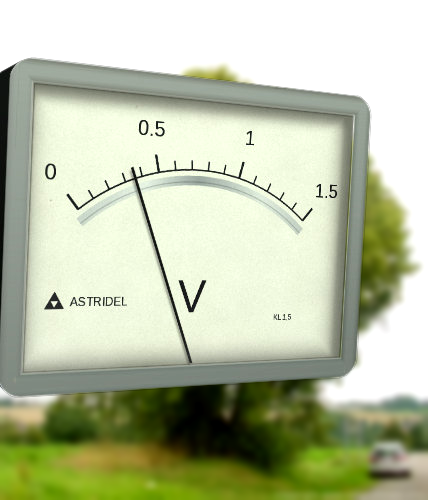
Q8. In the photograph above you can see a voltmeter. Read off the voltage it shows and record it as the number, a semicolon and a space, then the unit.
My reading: 0.35; V
